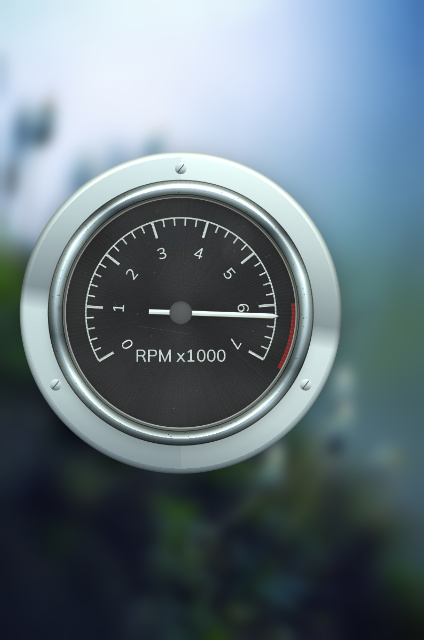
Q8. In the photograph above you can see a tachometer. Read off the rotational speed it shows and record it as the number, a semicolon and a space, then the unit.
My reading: 6200; rpm
